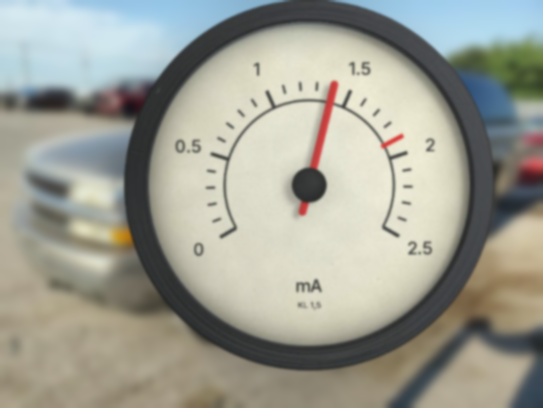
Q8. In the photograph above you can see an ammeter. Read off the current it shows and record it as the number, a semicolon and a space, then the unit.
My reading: 1.4; mA
